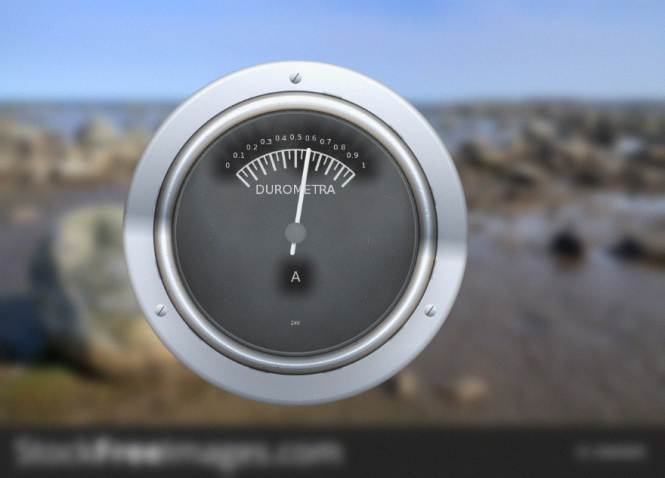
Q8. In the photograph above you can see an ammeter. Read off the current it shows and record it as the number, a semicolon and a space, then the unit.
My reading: 0.6; A
